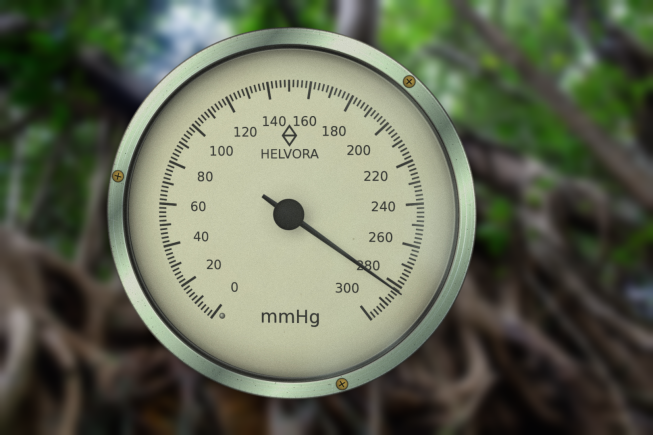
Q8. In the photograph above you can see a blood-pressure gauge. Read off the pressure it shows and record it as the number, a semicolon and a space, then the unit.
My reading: 282; mmHg
